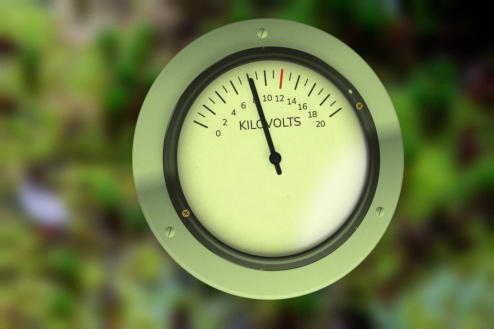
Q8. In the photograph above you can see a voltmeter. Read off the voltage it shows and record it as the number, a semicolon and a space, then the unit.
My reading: 8; kV
